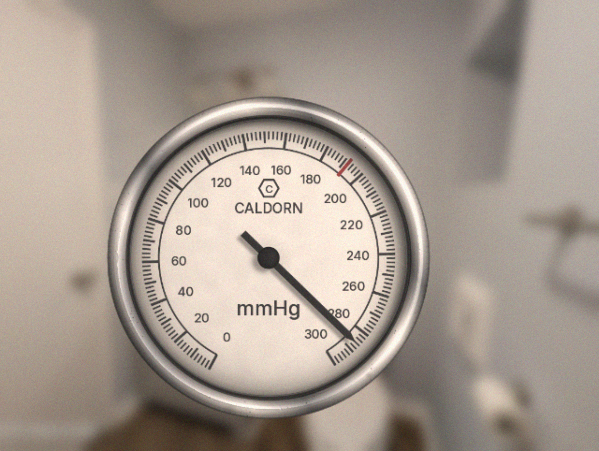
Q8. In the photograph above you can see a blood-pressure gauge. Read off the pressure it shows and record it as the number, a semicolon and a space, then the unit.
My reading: 286; mmHg
